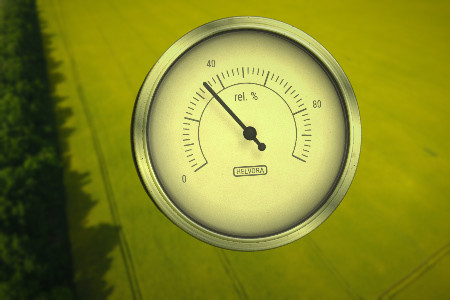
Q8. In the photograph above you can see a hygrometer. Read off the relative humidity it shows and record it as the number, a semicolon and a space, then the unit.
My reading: 34; %
